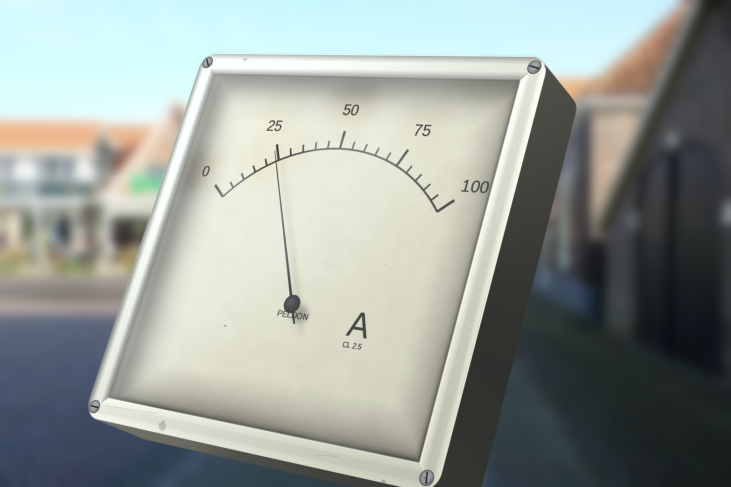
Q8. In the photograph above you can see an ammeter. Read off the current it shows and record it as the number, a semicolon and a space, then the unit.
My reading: 25; A
